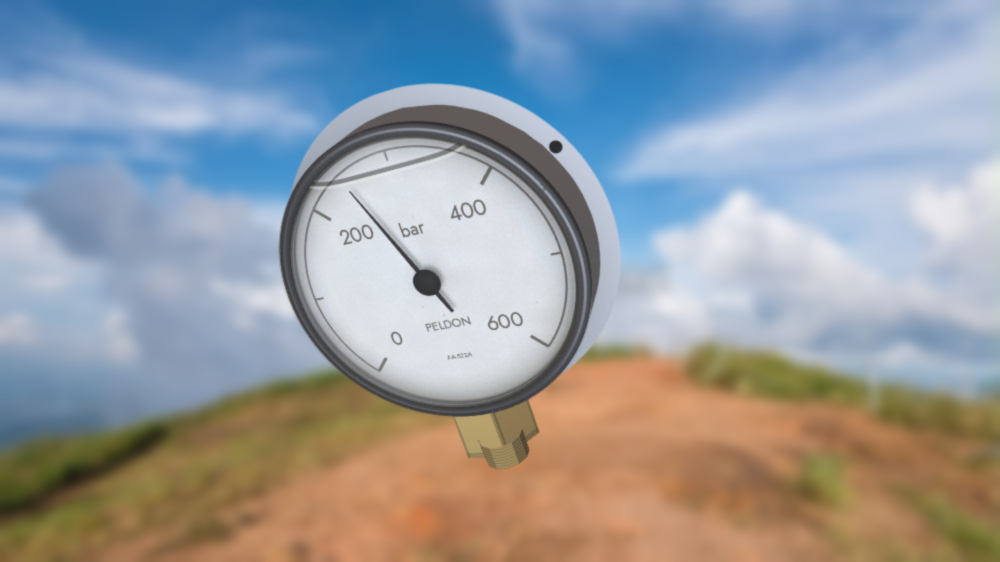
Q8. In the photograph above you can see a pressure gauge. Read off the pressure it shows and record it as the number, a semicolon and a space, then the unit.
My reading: 250; bar
